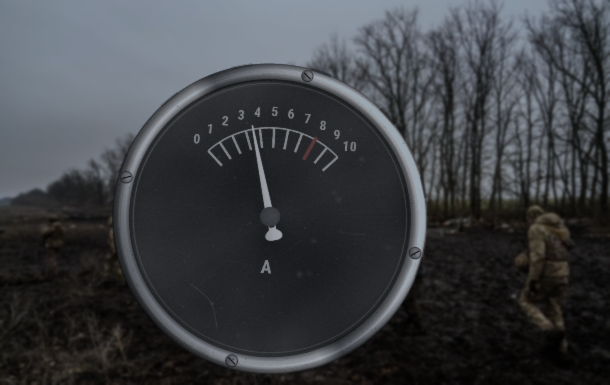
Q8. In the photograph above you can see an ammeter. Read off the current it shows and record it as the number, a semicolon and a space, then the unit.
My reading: 3.5; A
